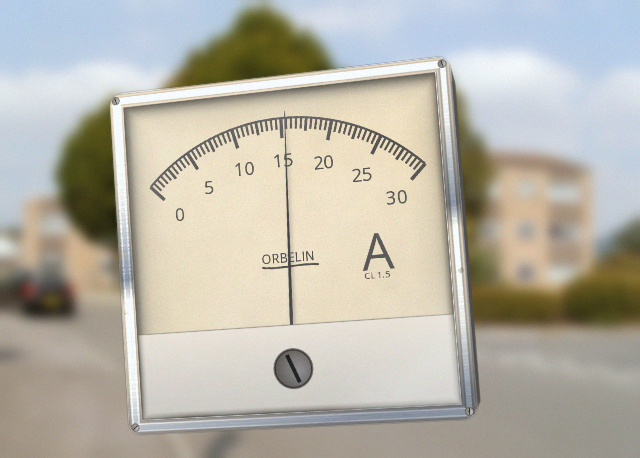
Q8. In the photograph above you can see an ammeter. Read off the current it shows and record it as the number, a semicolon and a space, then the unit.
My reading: 15.5; A
